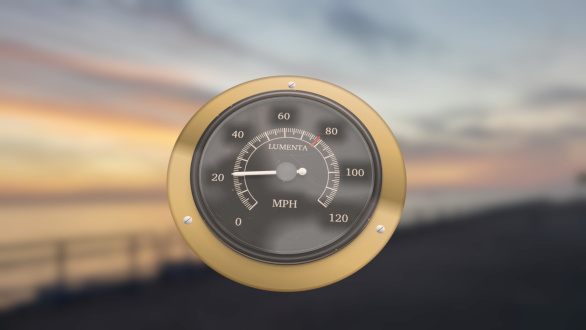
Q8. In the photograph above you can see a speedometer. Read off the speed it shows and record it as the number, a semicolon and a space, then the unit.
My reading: 20; mph
